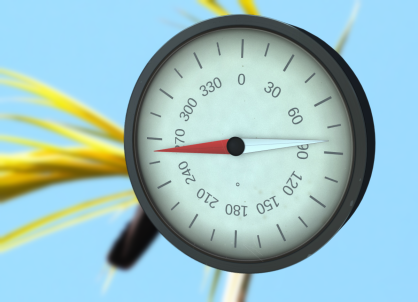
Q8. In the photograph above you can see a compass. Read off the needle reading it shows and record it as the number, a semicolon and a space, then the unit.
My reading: 262.5; °
